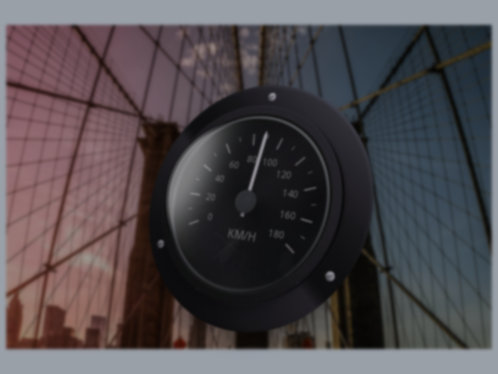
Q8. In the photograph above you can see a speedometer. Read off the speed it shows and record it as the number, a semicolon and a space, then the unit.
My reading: 90; km/h
